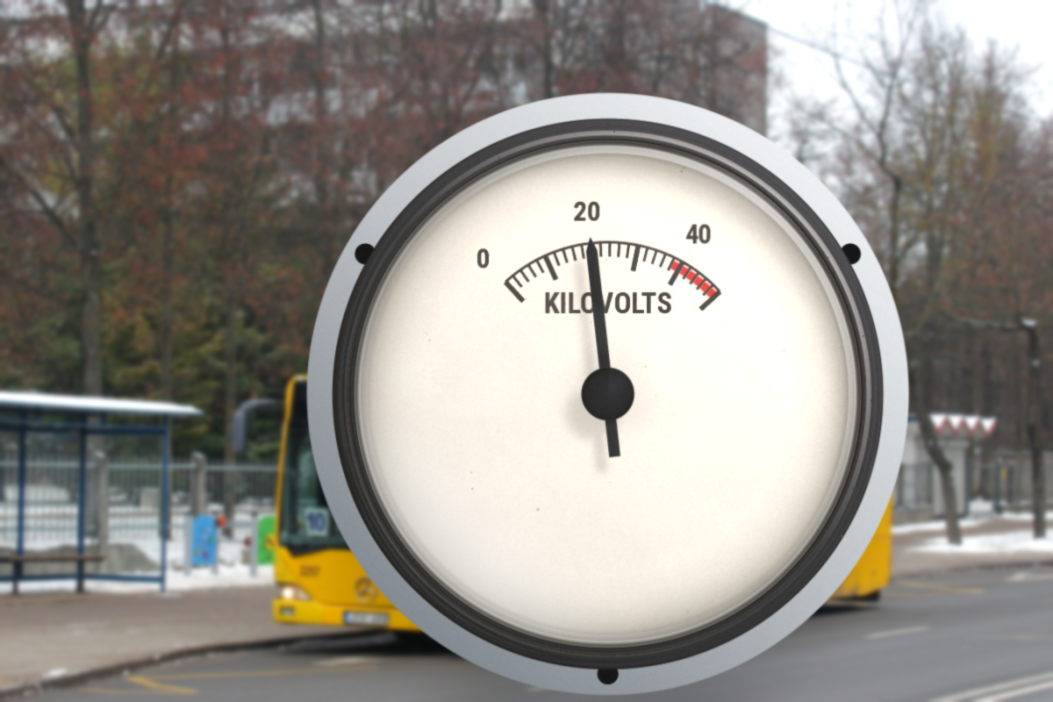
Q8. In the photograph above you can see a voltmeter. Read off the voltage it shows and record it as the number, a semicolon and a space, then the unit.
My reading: 20; kV
